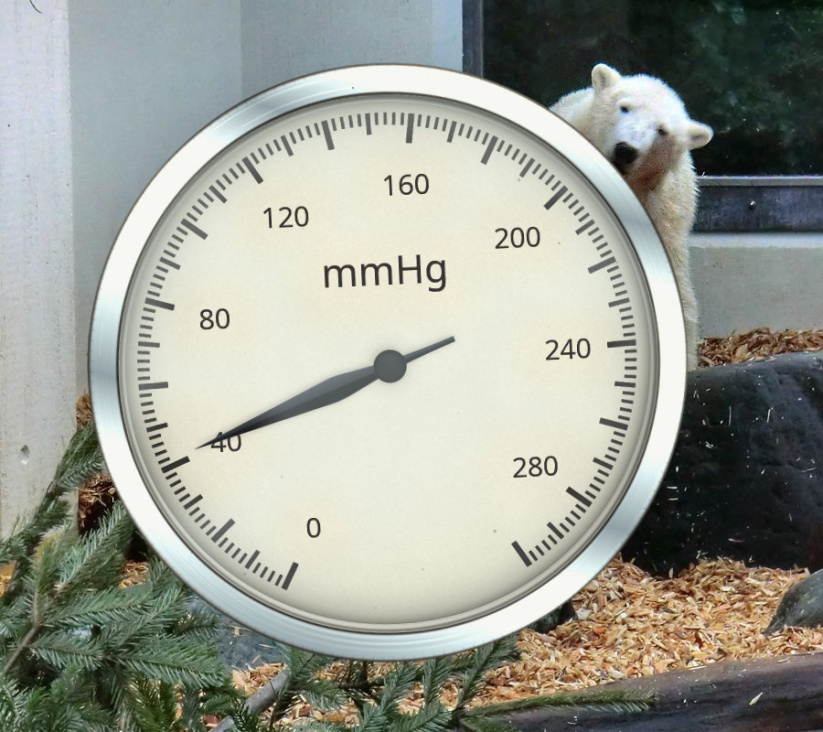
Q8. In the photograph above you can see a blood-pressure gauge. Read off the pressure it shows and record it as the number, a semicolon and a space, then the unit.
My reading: 42; mmHg
